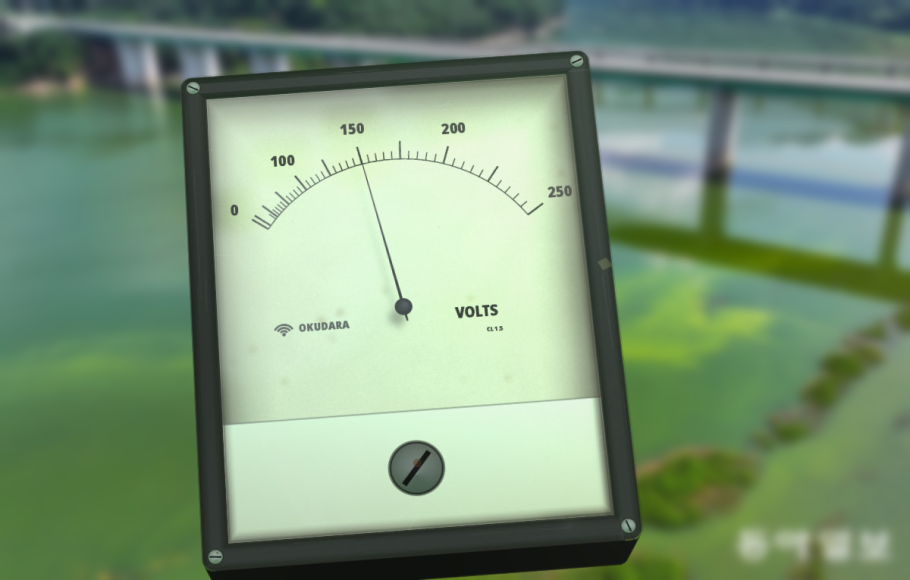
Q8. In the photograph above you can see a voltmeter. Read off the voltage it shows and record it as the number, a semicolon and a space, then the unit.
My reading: 150; V
